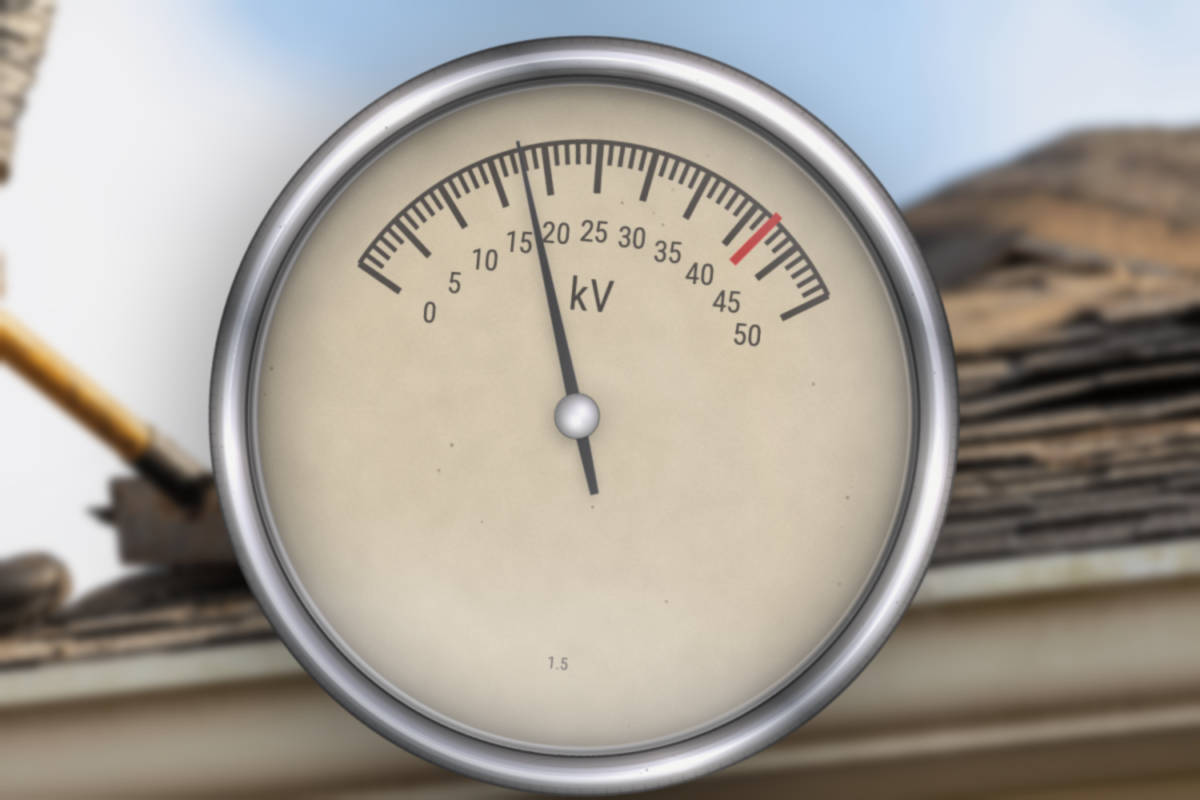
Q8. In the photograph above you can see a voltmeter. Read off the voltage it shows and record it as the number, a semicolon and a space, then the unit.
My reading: 18; kV
